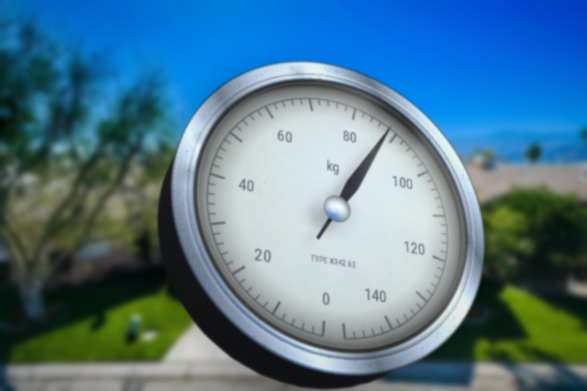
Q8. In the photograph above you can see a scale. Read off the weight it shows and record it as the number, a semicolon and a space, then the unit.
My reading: 88; kg
